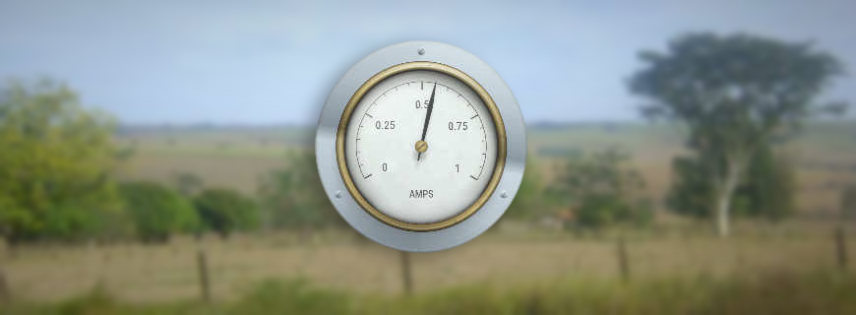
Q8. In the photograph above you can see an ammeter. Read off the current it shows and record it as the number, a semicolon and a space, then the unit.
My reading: 0.55; A
